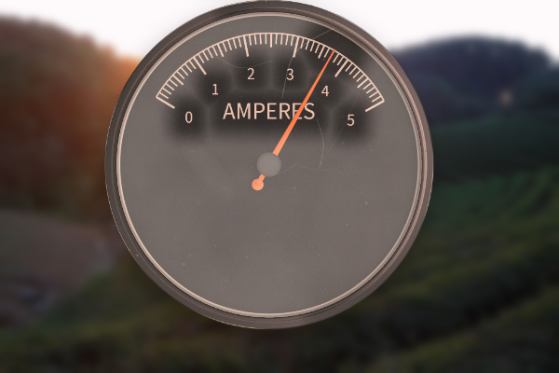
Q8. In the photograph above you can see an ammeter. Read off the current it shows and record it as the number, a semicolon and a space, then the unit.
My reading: 3.7; A
